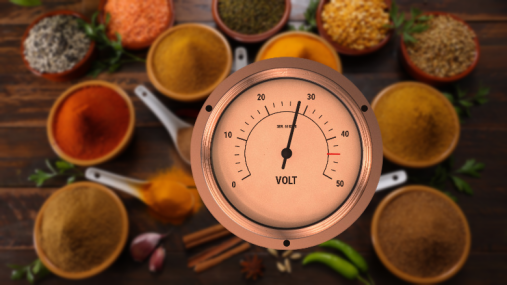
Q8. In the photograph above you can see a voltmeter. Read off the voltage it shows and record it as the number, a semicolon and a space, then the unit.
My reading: 28; V
